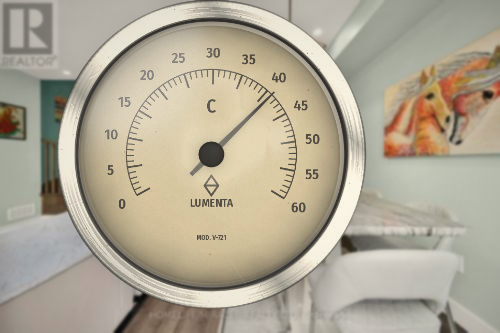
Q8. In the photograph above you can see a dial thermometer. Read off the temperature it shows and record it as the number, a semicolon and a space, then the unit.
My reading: 41; °C
